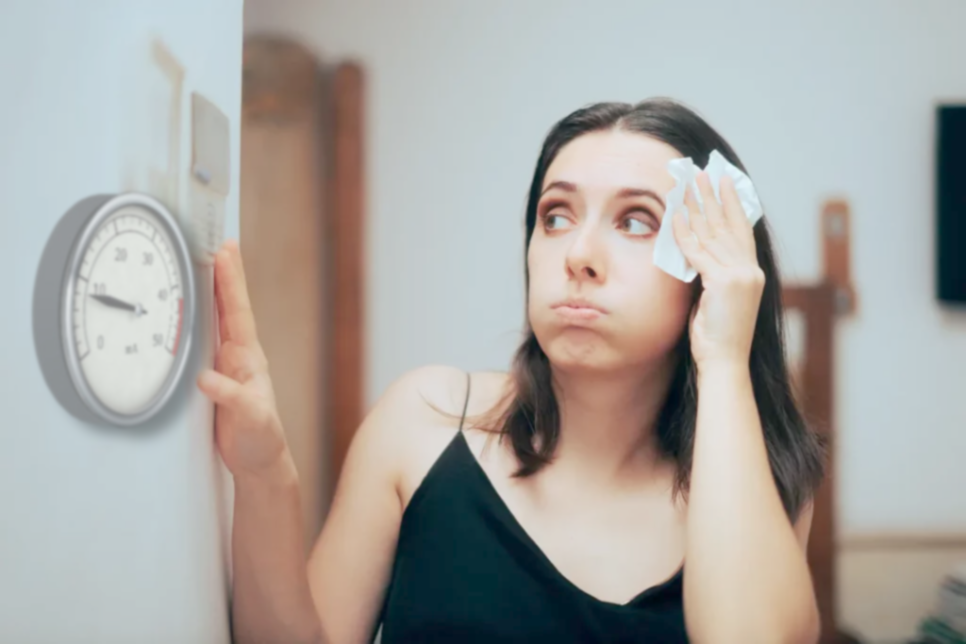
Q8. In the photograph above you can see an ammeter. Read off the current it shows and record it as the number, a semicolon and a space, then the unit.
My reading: 8; mA
